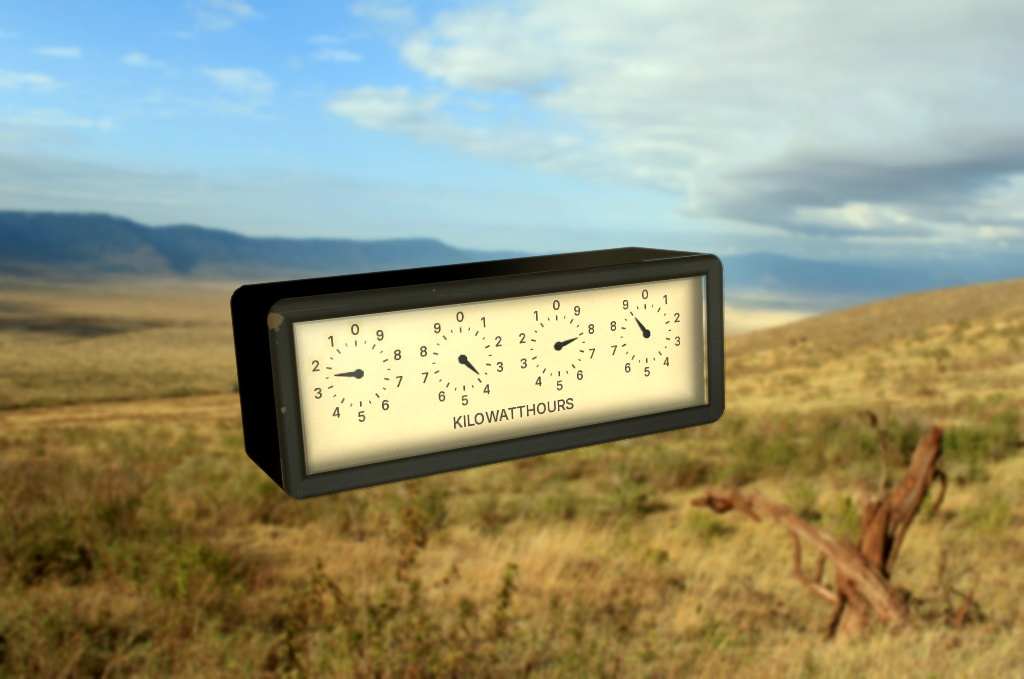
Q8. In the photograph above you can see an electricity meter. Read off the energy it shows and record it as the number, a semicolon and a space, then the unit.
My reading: 2379; kWh
